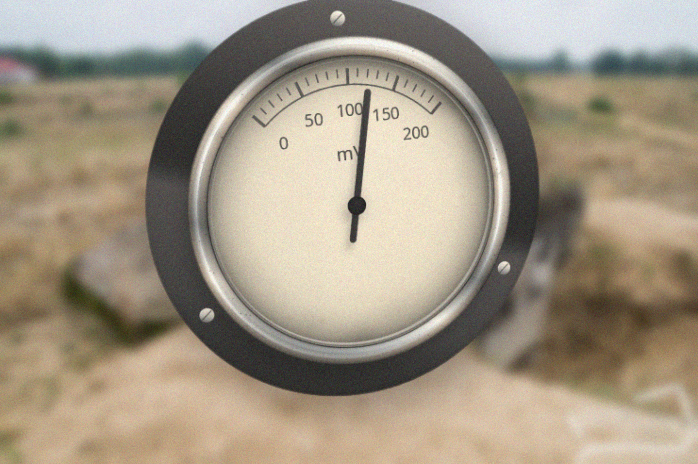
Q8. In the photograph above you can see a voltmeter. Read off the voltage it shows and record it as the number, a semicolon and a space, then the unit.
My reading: 120; mV
